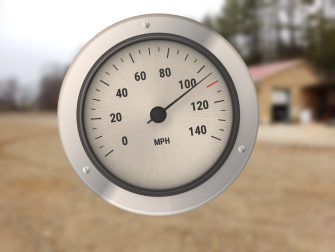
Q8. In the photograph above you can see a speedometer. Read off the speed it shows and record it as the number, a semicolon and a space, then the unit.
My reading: 105; mph
